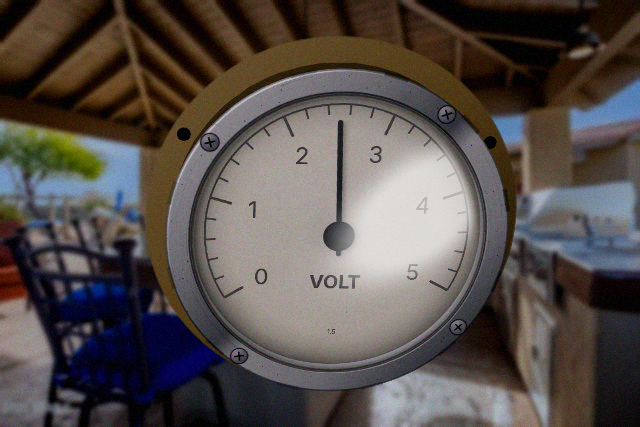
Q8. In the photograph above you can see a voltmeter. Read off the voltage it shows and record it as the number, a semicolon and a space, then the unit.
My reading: 2.5; V
